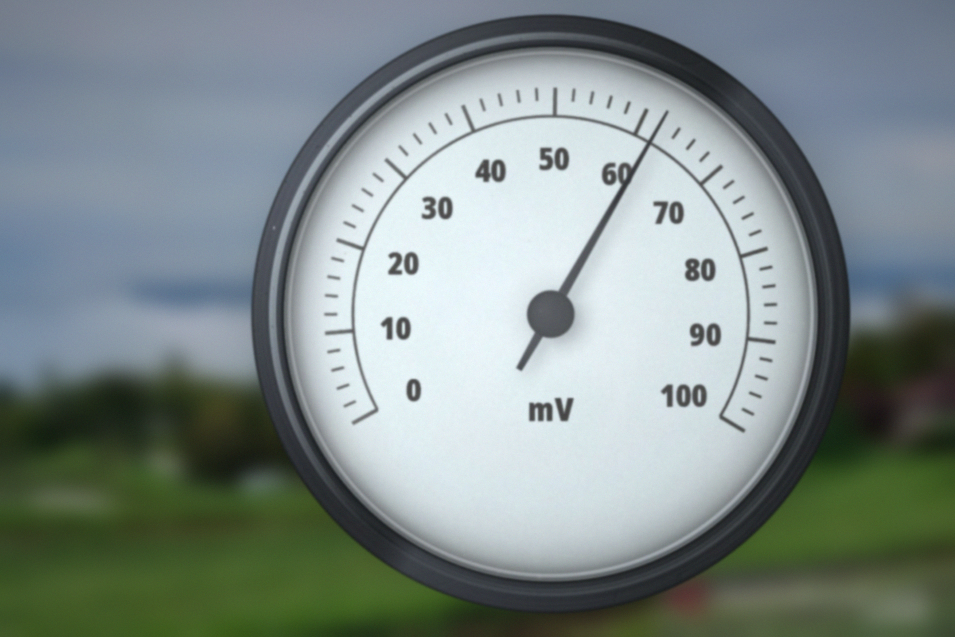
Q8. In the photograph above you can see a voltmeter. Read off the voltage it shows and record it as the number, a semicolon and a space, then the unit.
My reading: 62; mV
